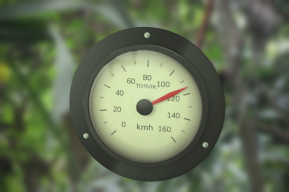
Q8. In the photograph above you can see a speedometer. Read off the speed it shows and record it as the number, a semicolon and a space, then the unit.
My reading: 115; km/h
